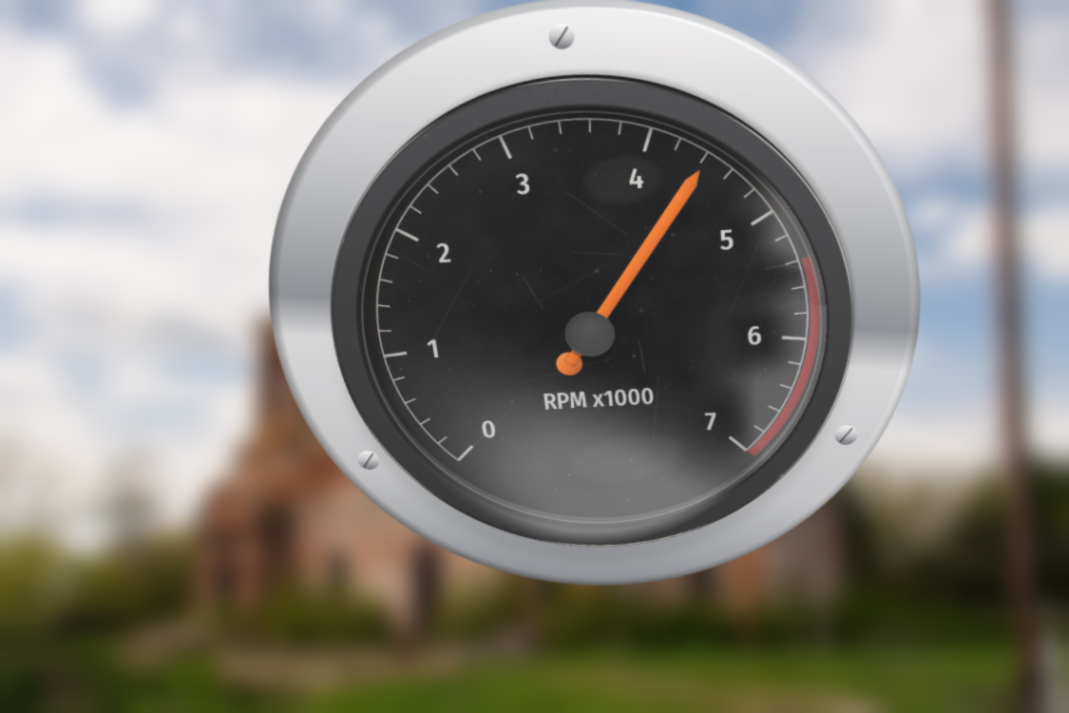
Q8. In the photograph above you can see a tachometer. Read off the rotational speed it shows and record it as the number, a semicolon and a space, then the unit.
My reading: 4400; rpm
